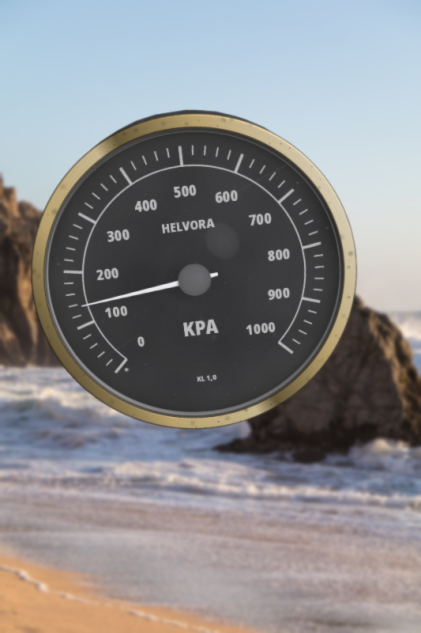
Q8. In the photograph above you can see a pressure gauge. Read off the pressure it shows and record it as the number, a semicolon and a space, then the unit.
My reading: 140; kPa
